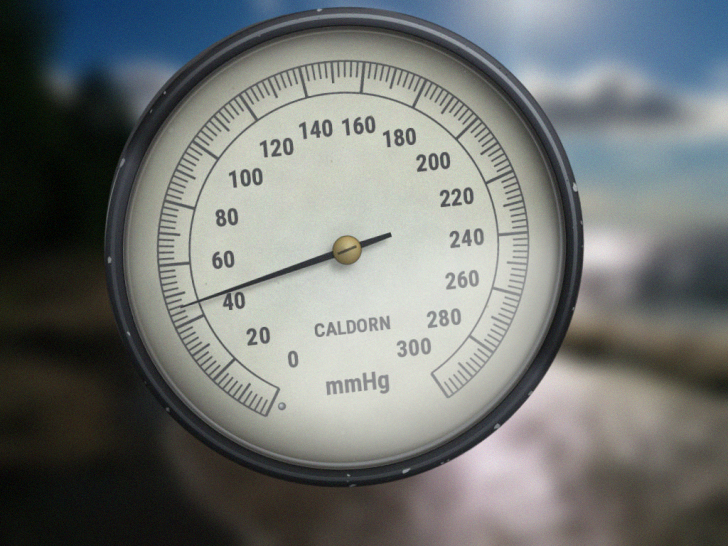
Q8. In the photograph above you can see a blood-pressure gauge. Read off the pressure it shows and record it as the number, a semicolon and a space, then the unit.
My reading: 46; mmHg
